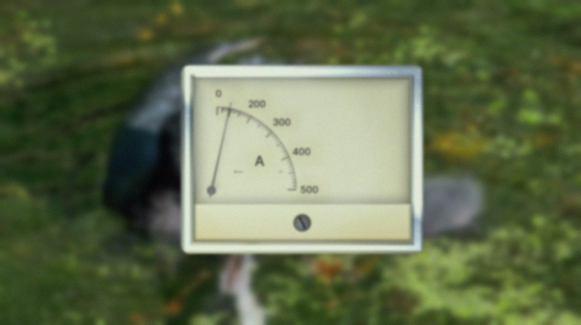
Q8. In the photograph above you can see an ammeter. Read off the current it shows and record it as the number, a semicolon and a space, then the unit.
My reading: 100; A
